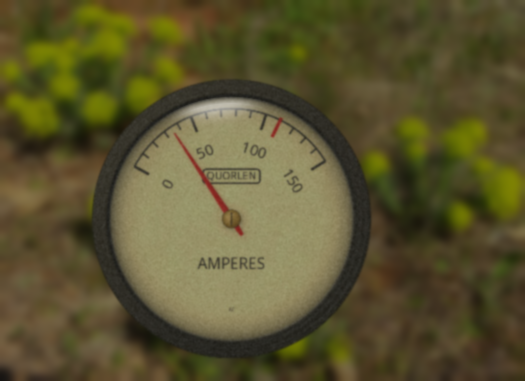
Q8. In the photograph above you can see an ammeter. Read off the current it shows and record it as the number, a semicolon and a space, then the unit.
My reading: 35; A
